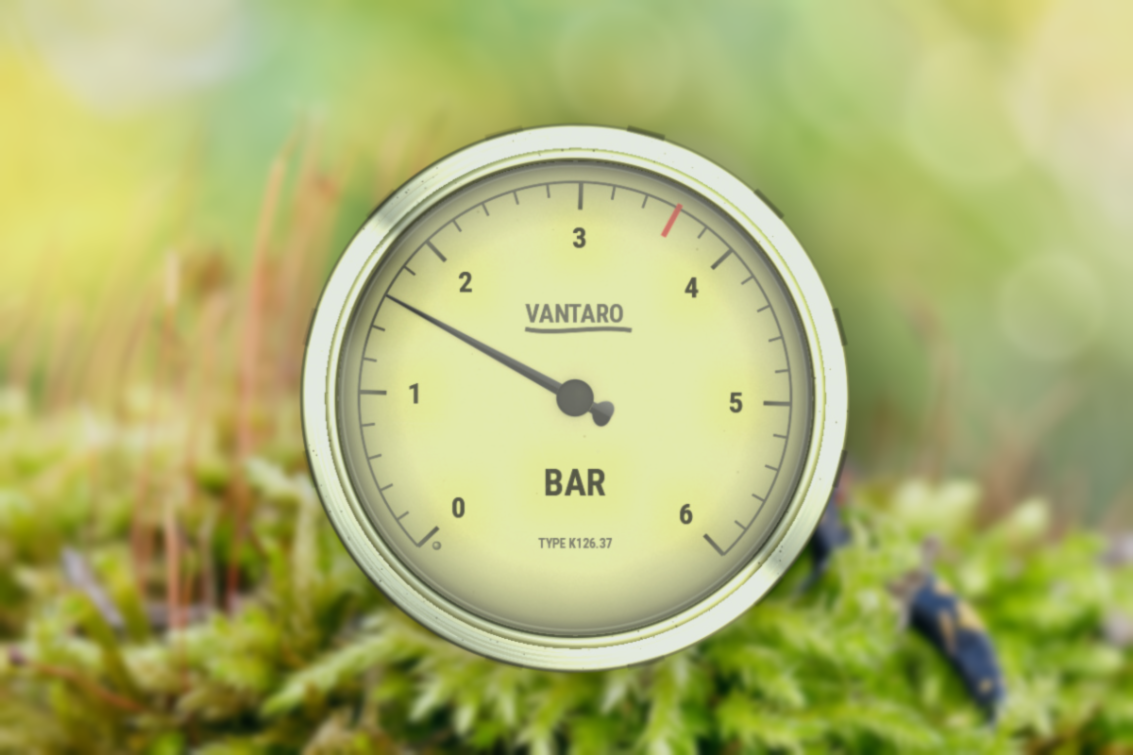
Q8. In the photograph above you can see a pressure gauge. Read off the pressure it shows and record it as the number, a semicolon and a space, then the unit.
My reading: 1.6; bar
